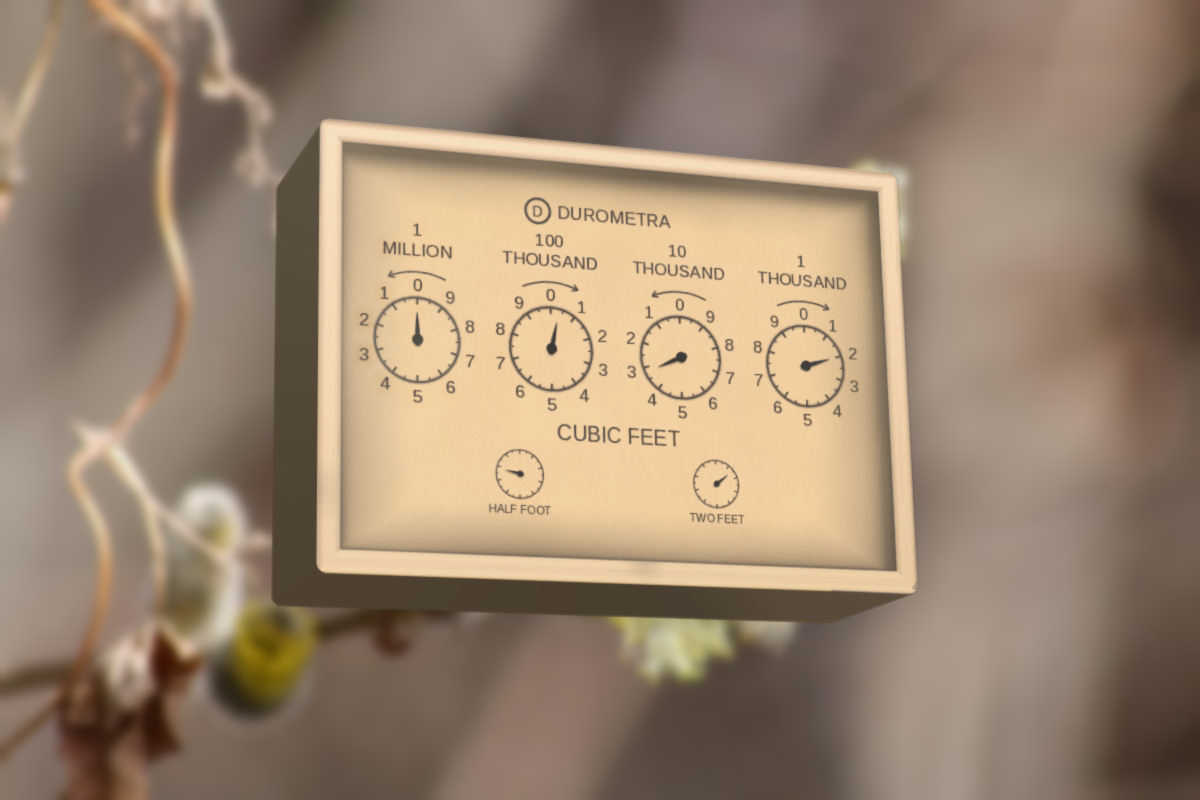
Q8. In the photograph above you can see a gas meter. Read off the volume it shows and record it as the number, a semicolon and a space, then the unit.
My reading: 3200; ft³
